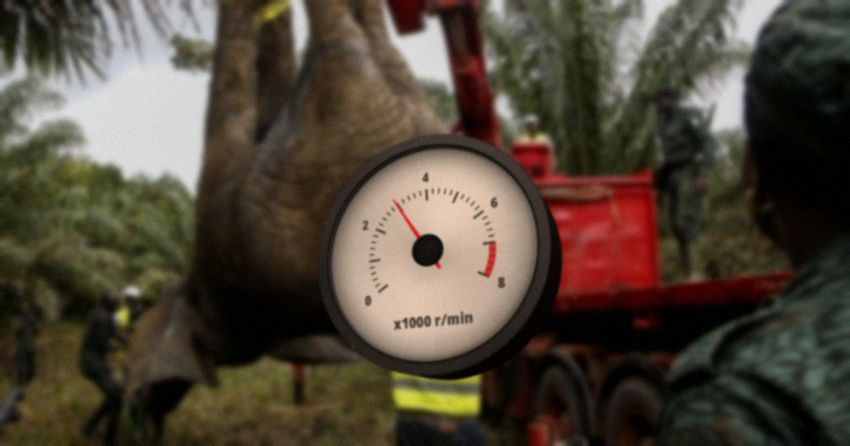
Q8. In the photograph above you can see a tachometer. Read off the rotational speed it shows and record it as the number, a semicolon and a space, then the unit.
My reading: 3000; rpm
